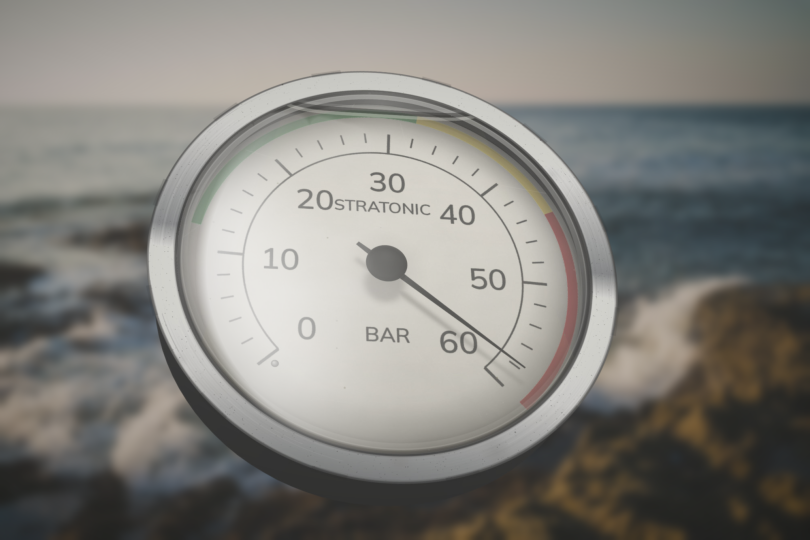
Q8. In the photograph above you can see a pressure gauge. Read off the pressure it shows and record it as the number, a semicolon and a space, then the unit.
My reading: 58; bar
